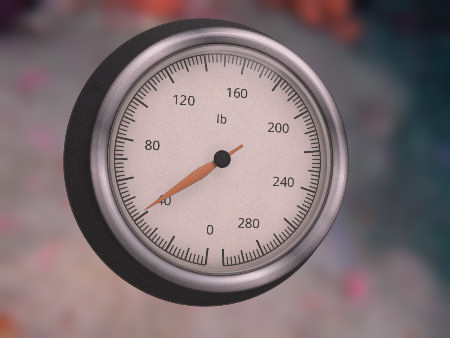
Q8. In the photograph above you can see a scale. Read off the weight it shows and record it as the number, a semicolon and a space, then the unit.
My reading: 42; lb
